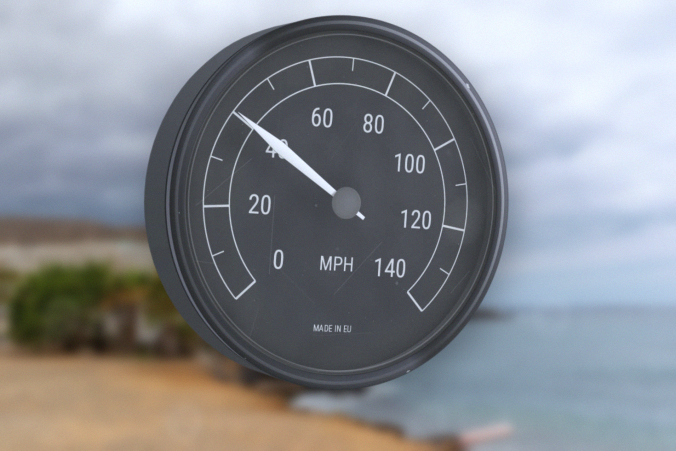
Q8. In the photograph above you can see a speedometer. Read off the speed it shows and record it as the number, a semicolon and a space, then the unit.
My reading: 40; mph
